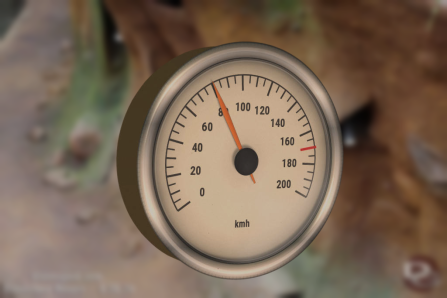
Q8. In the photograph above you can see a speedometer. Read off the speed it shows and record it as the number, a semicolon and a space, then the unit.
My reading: 80; km/h
